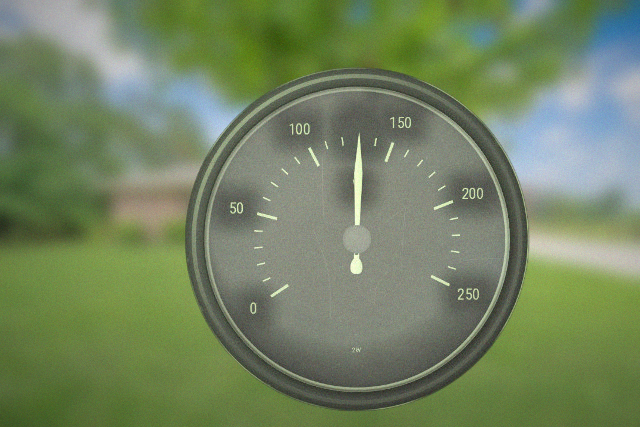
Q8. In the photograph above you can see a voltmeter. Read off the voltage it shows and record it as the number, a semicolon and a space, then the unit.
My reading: 130; V
